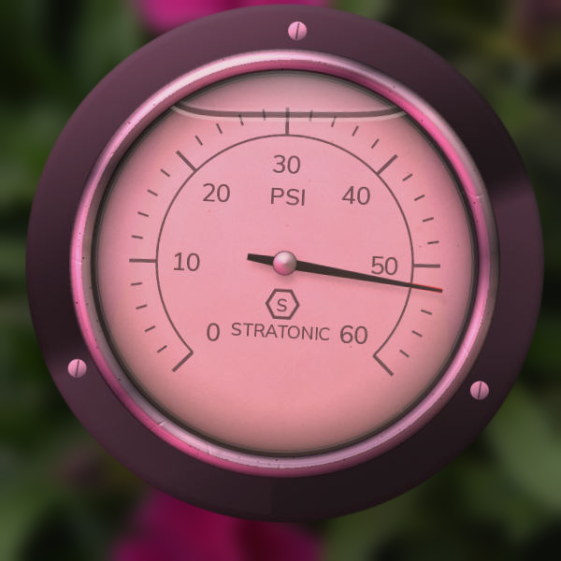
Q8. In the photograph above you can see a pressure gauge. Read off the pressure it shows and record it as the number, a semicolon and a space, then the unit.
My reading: 52; psi
